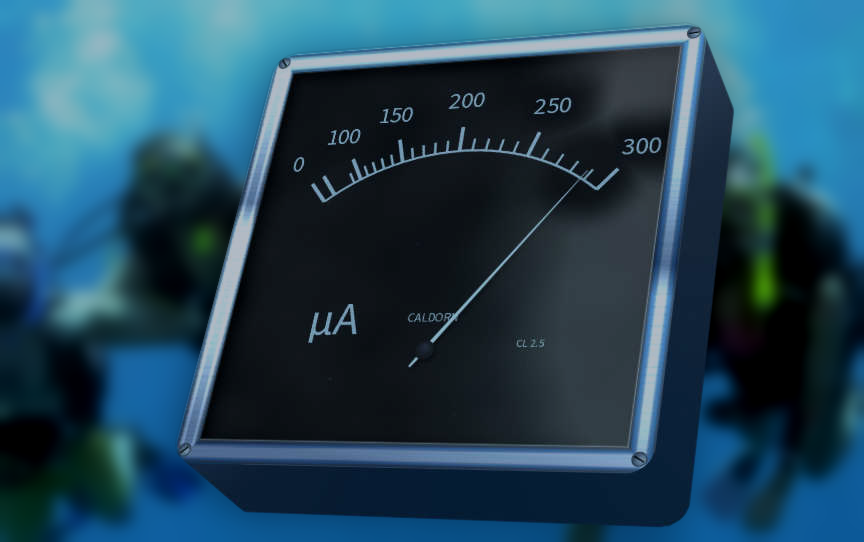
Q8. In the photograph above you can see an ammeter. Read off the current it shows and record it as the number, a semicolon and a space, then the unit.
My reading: 290; µA
